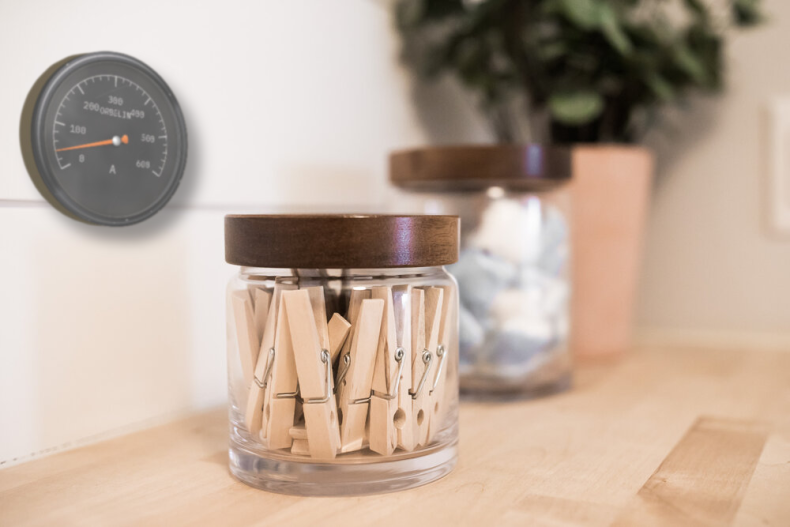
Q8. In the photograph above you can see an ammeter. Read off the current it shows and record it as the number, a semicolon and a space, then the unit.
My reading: 40; A
